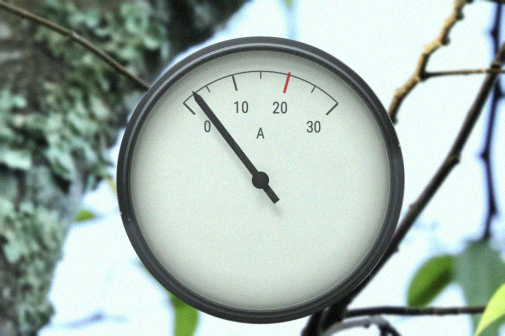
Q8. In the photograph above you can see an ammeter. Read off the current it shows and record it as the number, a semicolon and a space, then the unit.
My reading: 2.5; A
